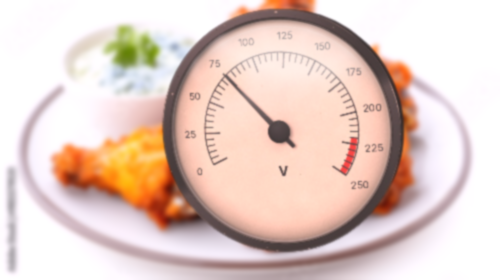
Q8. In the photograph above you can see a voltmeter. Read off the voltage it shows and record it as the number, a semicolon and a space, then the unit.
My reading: 75; V
